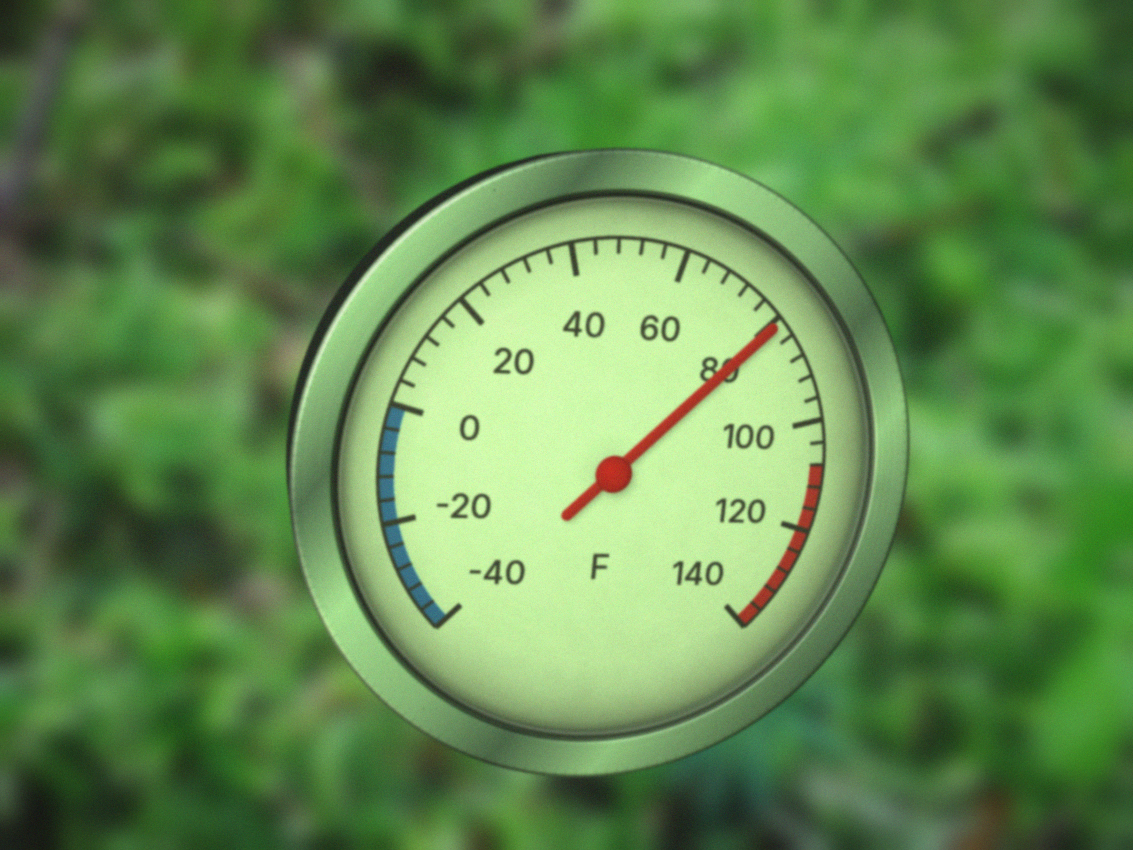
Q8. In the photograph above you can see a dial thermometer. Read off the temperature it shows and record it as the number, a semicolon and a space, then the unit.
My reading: 80; °F
